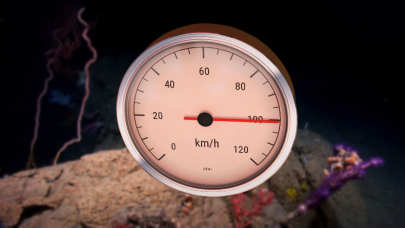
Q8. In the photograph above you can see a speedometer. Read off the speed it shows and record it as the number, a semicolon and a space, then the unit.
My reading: 100; km/h
